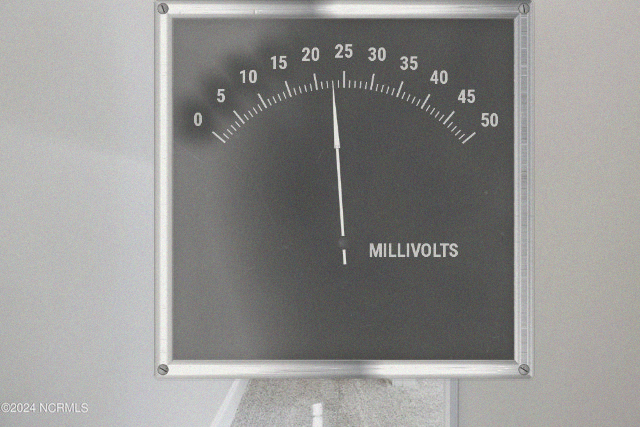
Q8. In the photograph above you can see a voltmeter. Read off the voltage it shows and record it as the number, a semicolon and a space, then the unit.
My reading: 23; mV
